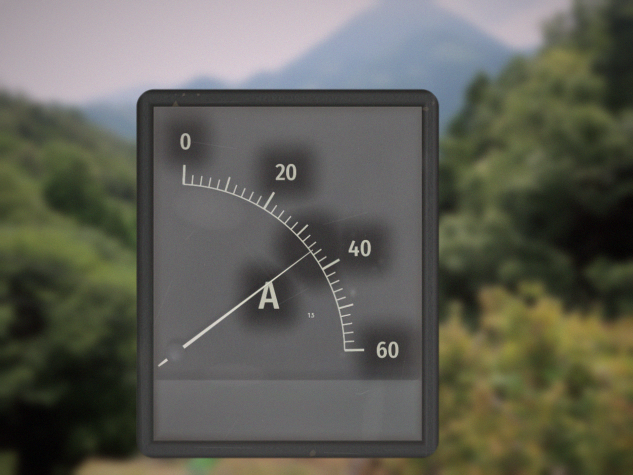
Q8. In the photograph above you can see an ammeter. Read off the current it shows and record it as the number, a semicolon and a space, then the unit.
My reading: 35; A
